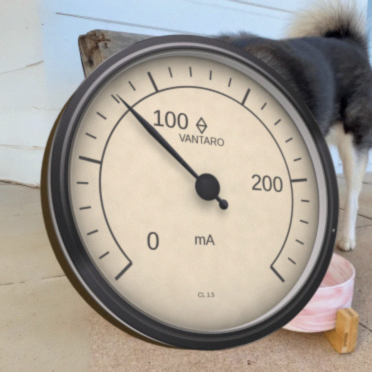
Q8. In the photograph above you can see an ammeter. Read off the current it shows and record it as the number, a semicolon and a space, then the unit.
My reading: 80; mA
